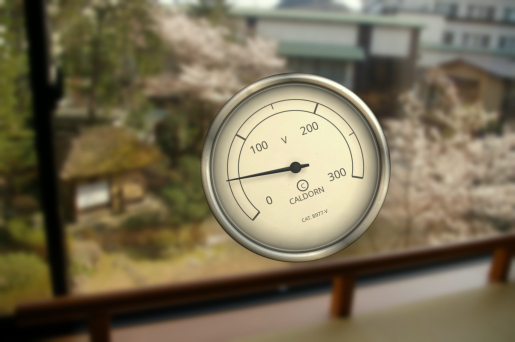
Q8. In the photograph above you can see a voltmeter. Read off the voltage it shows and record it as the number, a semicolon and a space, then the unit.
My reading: 50; V
